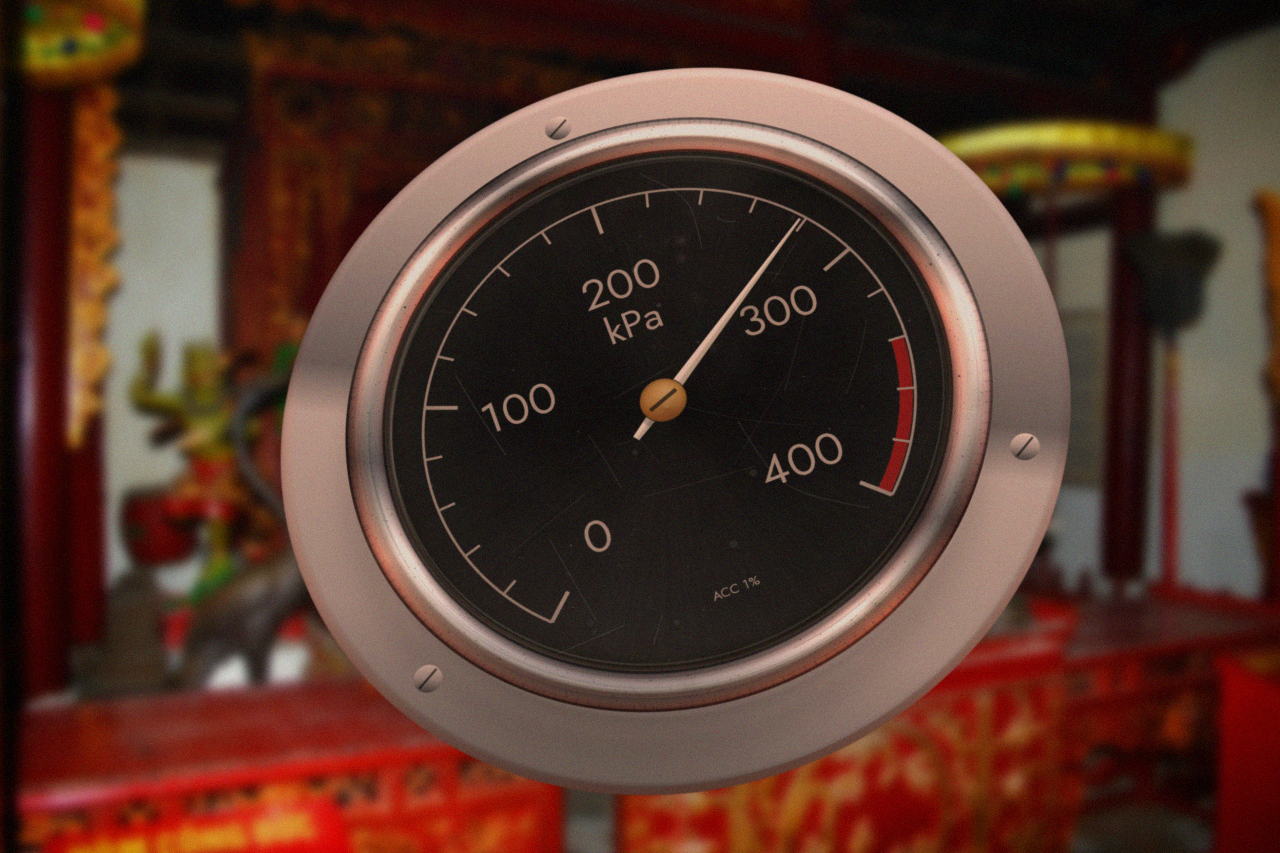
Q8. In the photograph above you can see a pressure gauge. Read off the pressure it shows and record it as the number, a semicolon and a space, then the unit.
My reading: 280; kPa
